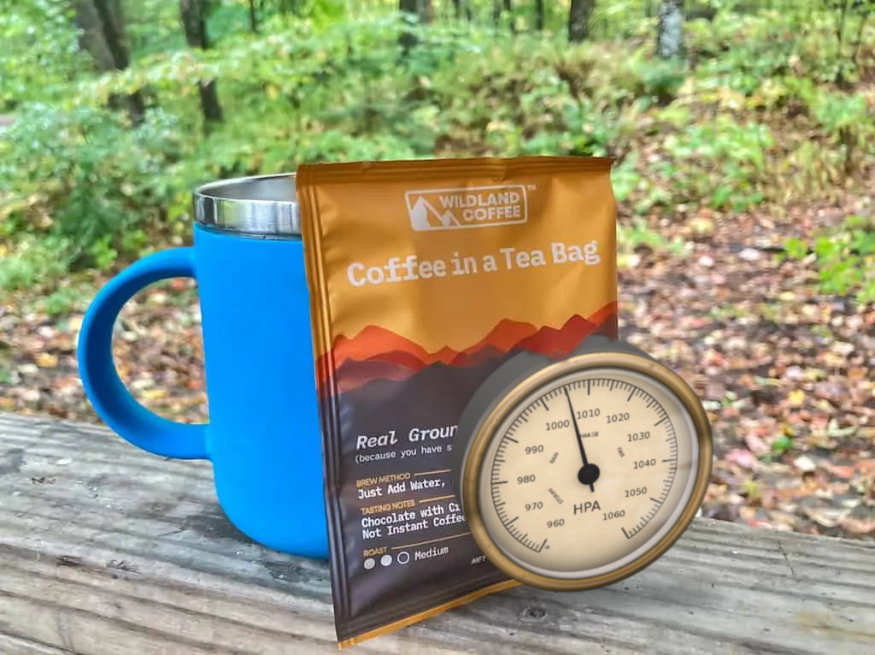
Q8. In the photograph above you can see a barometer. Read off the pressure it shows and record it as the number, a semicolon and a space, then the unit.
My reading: 1005; hPa
